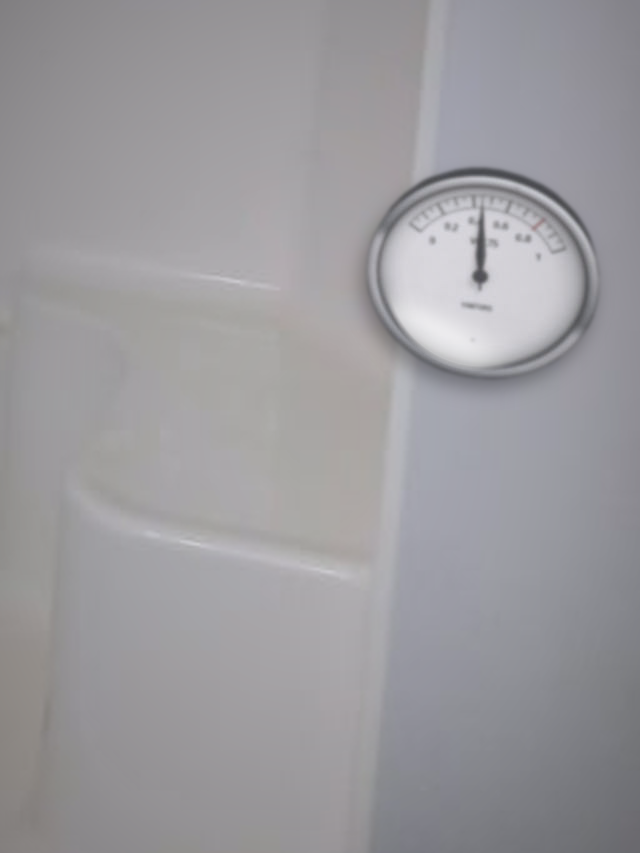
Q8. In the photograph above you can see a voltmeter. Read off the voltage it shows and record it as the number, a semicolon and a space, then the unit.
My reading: 0.45; V
